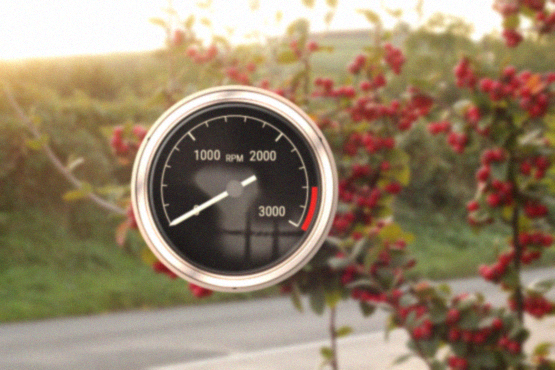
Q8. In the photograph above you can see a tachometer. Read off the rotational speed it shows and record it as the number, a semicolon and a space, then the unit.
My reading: 0; rpm
